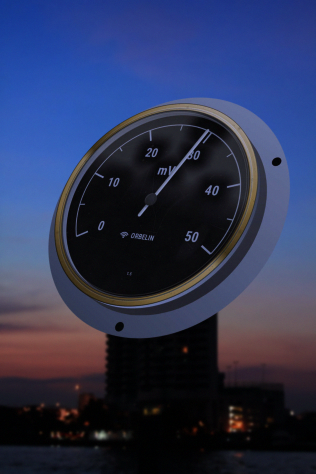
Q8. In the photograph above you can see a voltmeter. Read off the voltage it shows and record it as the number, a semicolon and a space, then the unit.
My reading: 30; mV
